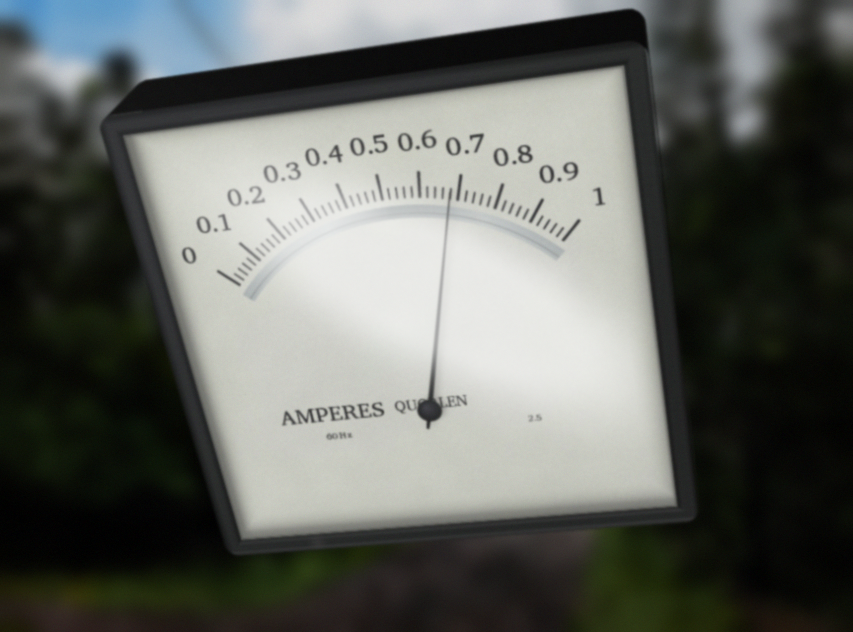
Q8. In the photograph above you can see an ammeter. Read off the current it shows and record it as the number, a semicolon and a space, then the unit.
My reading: 0.68; A
